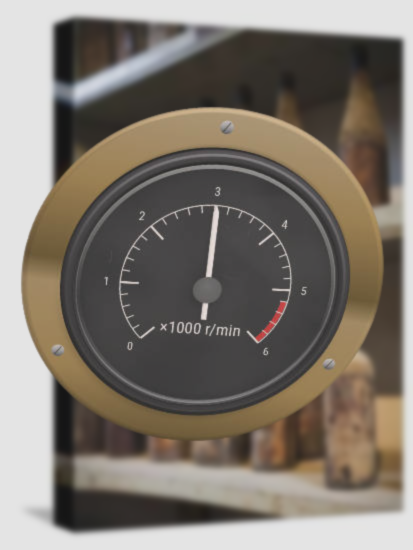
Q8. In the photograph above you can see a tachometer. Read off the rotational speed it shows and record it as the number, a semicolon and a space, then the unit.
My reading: 3000; rpm
